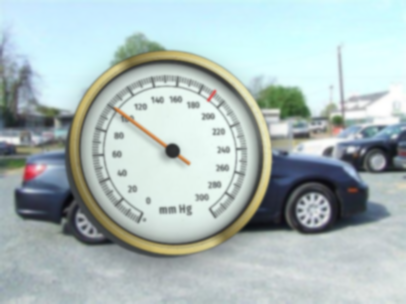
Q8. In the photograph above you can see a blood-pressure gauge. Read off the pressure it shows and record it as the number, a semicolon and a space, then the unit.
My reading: 100; mmHg
